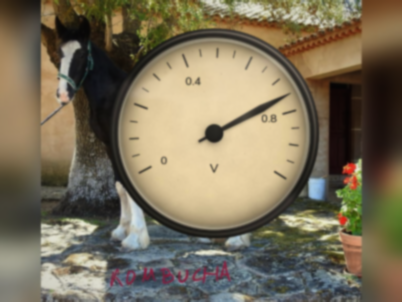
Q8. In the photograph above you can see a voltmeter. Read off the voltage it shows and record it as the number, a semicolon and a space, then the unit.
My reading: 0.75; V
